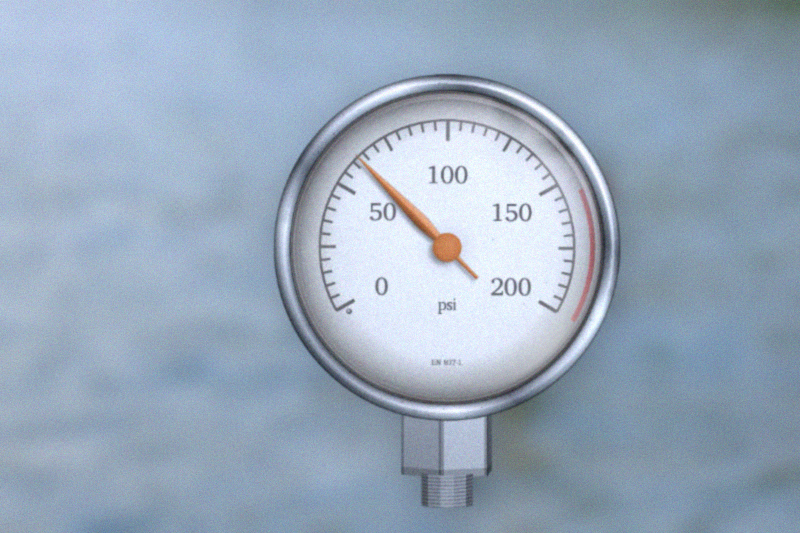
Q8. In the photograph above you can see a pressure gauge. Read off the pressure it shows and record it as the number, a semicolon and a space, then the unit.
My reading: 62.5; psi
